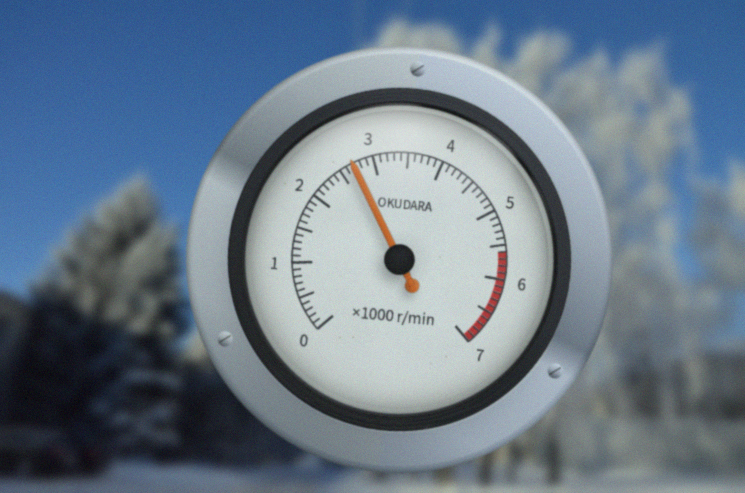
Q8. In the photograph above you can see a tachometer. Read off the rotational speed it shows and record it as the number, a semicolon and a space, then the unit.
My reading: 2700; rpm
